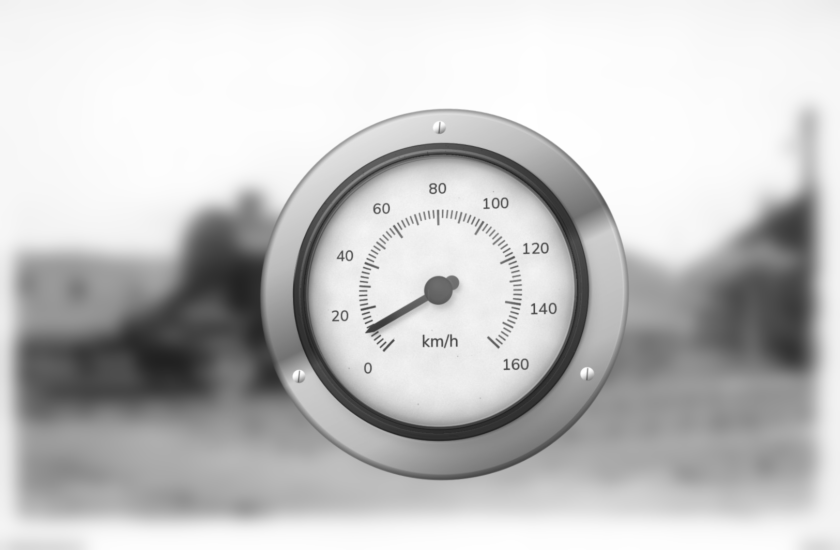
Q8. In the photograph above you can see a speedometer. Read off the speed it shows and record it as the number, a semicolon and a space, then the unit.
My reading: 10; km/h
